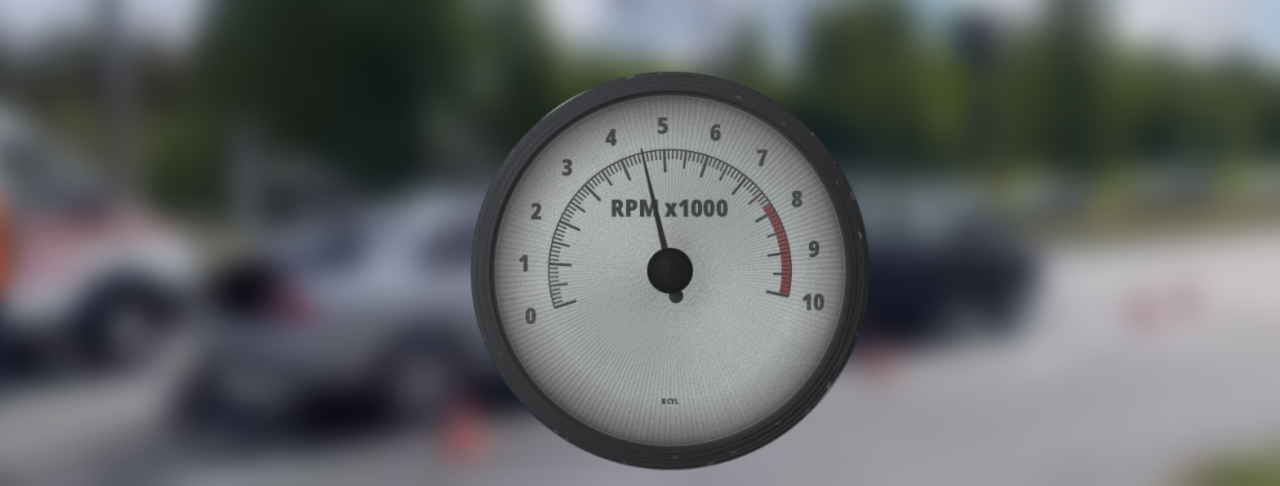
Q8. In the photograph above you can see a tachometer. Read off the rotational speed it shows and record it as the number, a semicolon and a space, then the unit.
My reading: 4500; rpm
